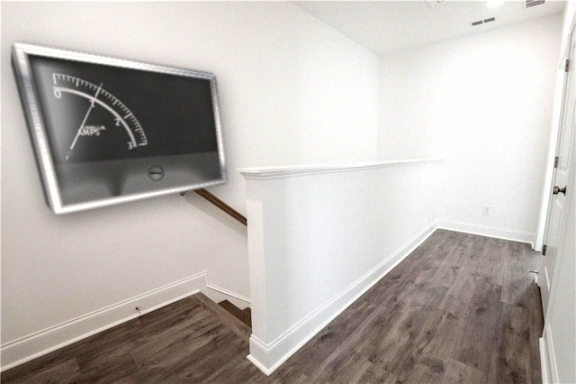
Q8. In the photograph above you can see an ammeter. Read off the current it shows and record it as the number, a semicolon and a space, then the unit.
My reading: 1; A
